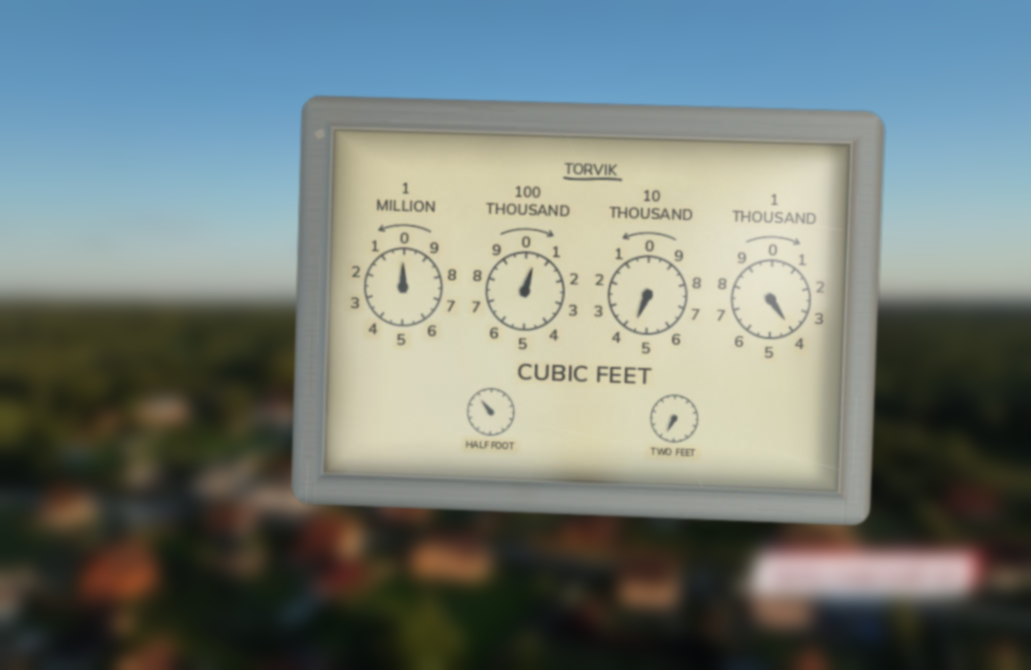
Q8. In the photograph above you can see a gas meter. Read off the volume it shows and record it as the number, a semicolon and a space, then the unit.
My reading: 4400; ft³
